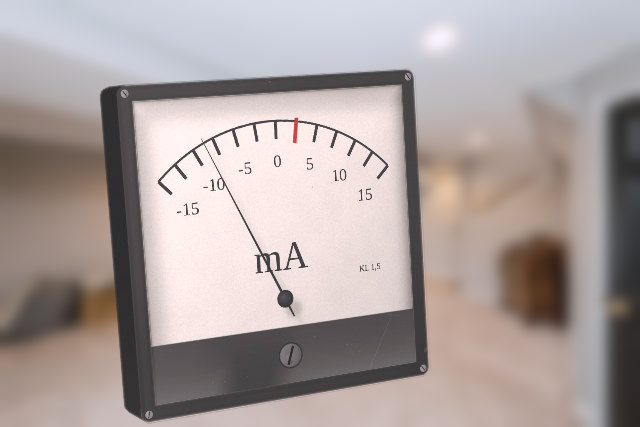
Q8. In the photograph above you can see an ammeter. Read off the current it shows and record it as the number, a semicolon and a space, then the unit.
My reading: -8.75; mA
